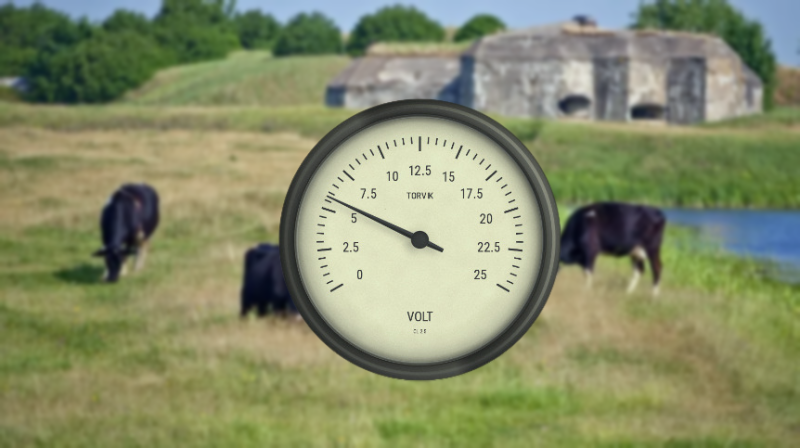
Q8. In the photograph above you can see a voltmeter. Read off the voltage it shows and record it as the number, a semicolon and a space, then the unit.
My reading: 5.75; V
